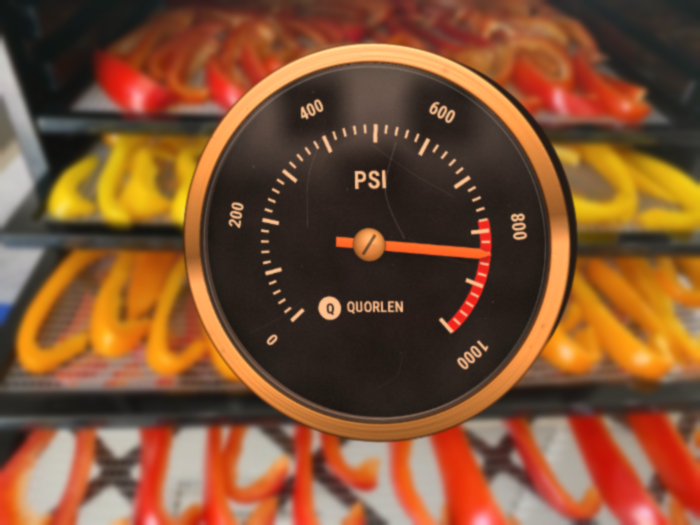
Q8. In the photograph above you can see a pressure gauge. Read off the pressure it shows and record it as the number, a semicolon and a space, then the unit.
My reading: 840; psi
